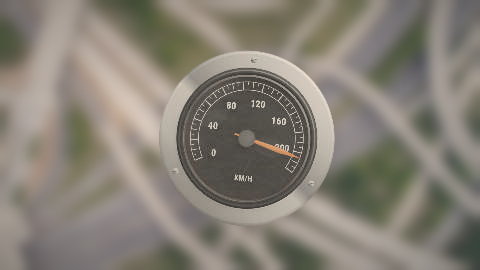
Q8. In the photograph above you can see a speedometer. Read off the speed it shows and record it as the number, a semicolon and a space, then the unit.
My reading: 205; km/h
